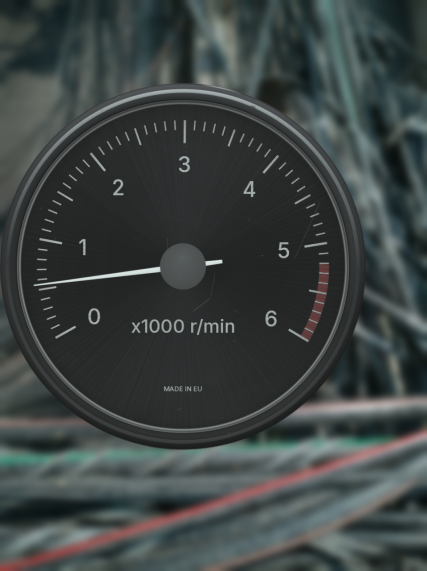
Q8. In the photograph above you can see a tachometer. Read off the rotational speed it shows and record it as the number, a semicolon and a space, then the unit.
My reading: 550; rpm
